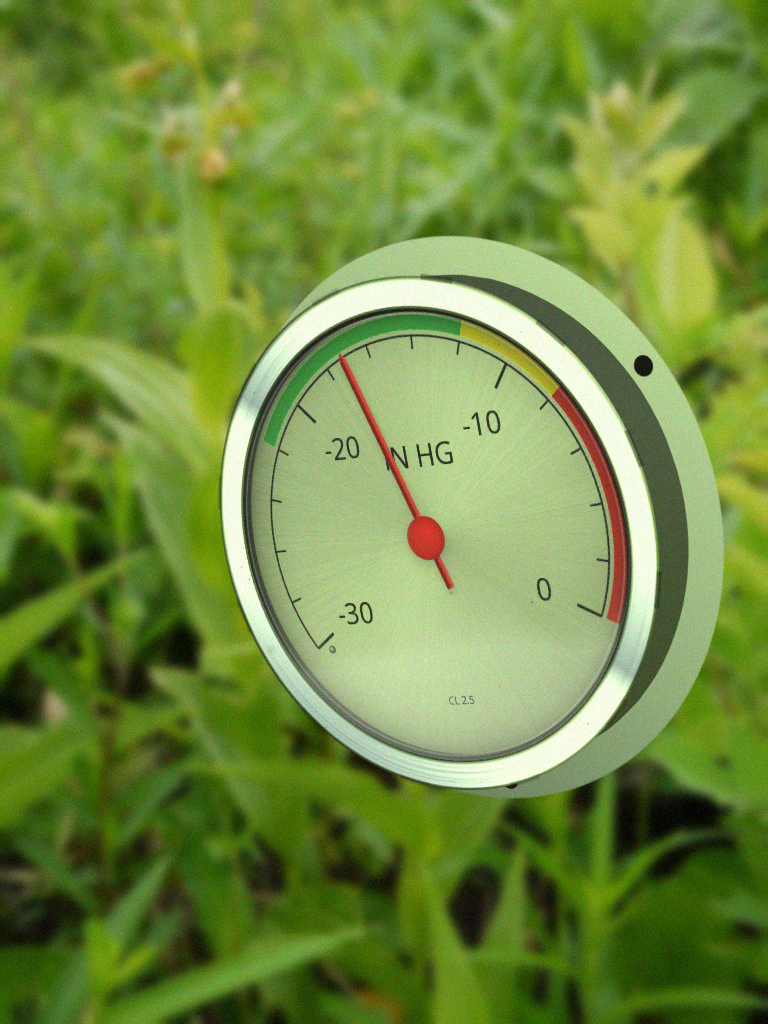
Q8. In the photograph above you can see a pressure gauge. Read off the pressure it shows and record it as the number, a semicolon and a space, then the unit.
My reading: -17; inHg
